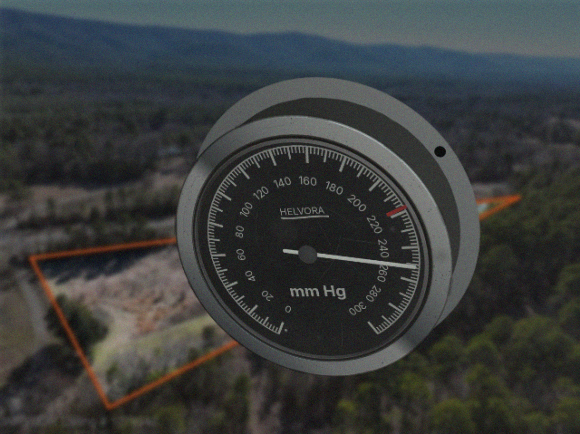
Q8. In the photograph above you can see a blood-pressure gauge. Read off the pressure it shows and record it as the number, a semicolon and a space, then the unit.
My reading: 250; mmHg
